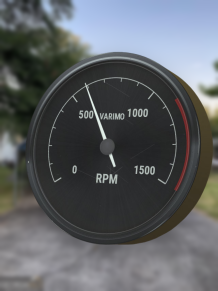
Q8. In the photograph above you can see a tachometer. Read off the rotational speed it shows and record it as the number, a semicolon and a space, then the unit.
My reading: 600; rpm
